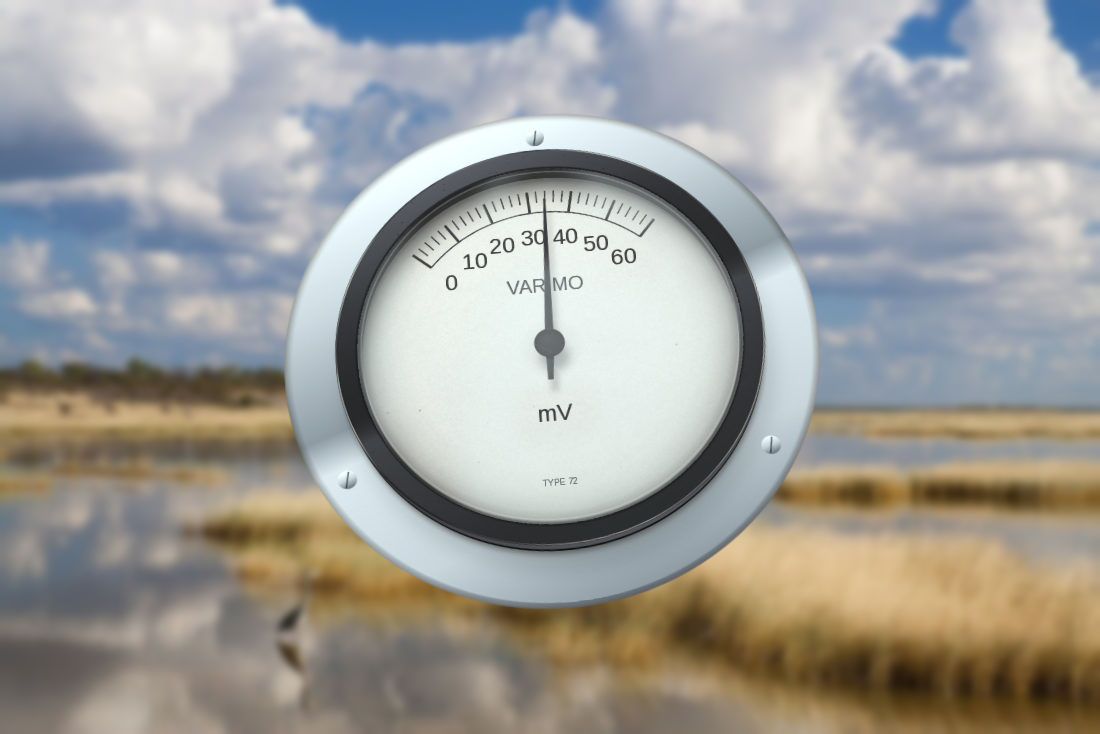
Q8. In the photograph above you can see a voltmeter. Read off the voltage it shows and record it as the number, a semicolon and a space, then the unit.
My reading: 34; mV
